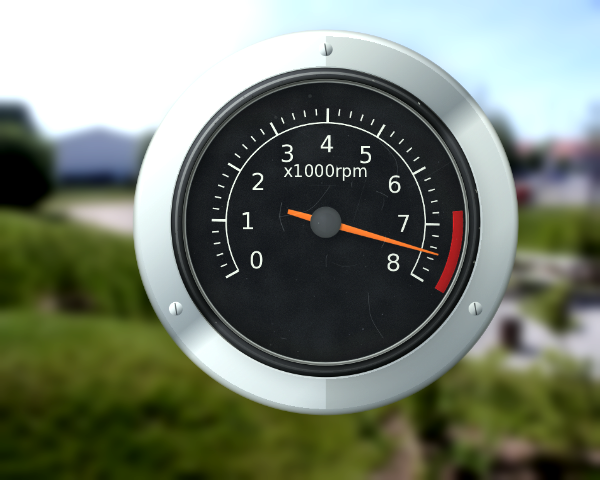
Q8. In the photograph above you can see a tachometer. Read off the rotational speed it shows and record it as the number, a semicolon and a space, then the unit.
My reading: 7500; rpm
